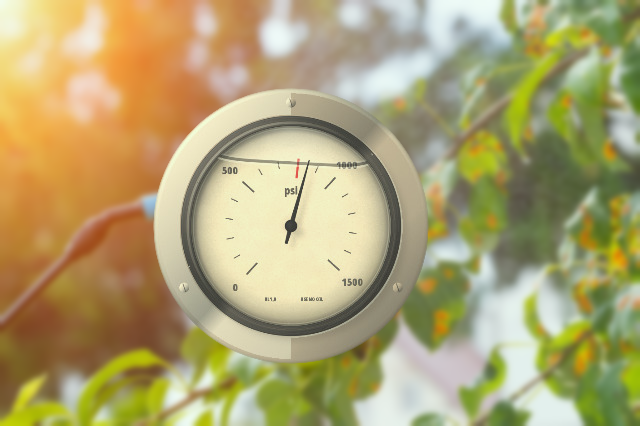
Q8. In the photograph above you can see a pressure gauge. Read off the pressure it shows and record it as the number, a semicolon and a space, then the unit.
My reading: 850; psi
